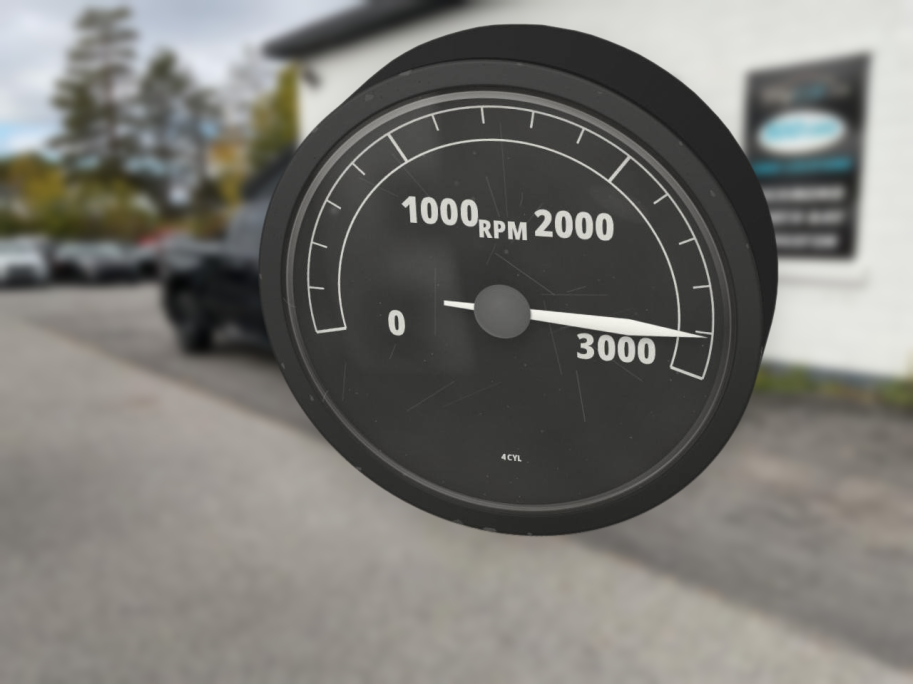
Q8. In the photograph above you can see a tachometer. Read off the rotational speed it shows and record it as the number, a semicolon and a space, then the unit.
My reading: 2800; rpm
